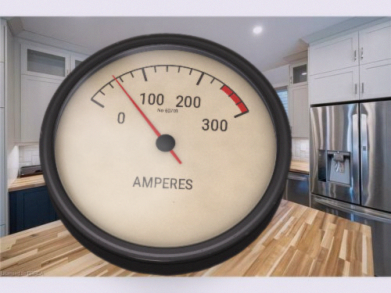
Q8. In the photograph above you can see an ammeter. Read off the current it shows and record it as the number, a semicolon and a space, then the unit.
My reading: 50; A
